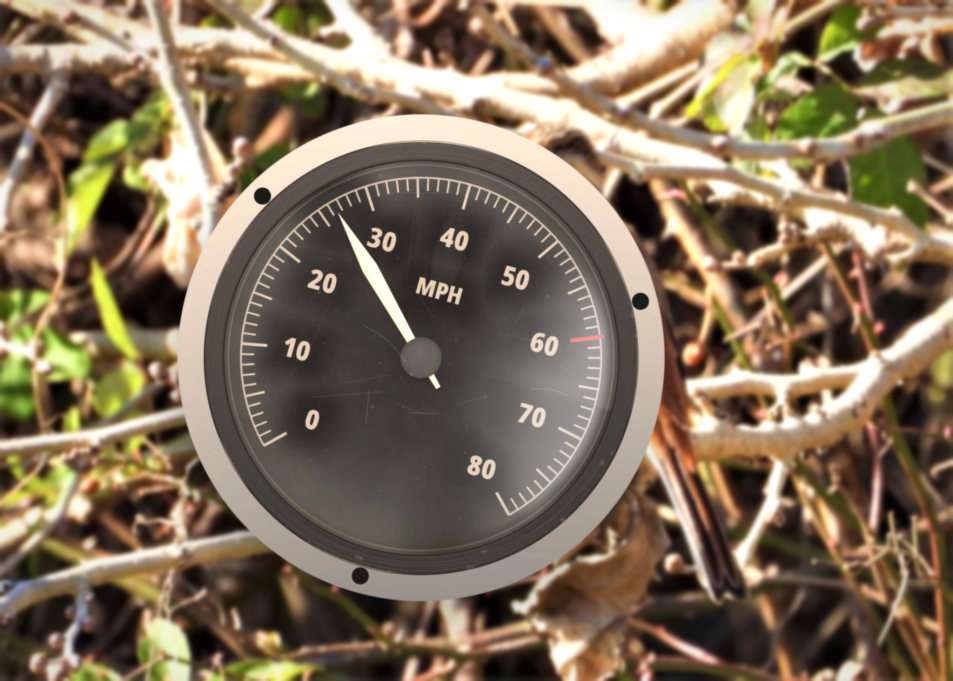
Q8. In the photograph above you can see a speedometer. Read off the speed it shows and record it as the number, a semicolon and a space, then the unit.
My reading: 26.5; mph
